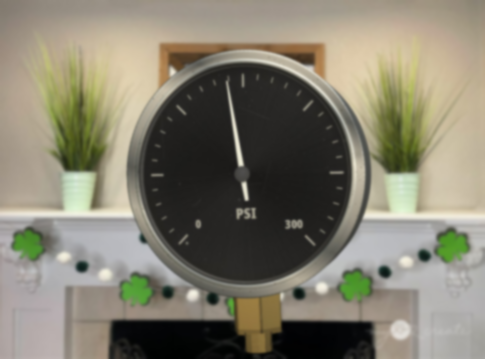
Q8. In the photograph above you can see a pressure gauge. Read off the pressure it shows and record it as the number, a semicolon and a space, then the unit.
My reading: 140; psi
